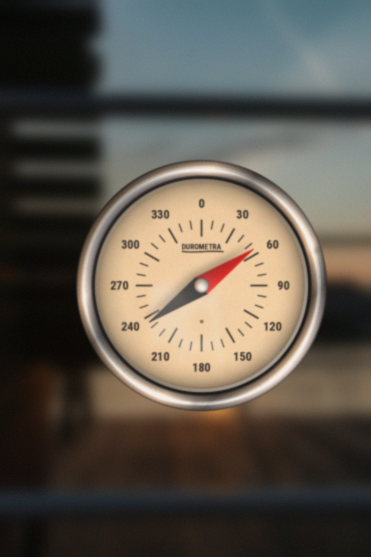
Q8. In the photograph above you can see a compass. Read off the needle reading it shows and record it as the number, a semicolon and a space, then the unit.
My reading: 55; °
